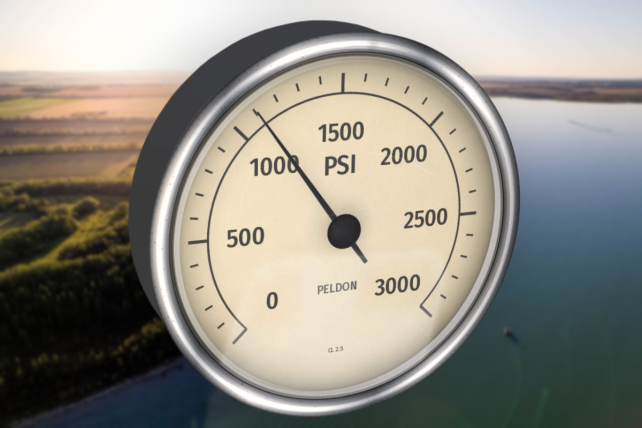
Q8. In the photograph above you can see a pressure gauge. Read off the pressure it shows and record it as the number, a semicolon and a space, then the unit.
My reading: 1100; psi
